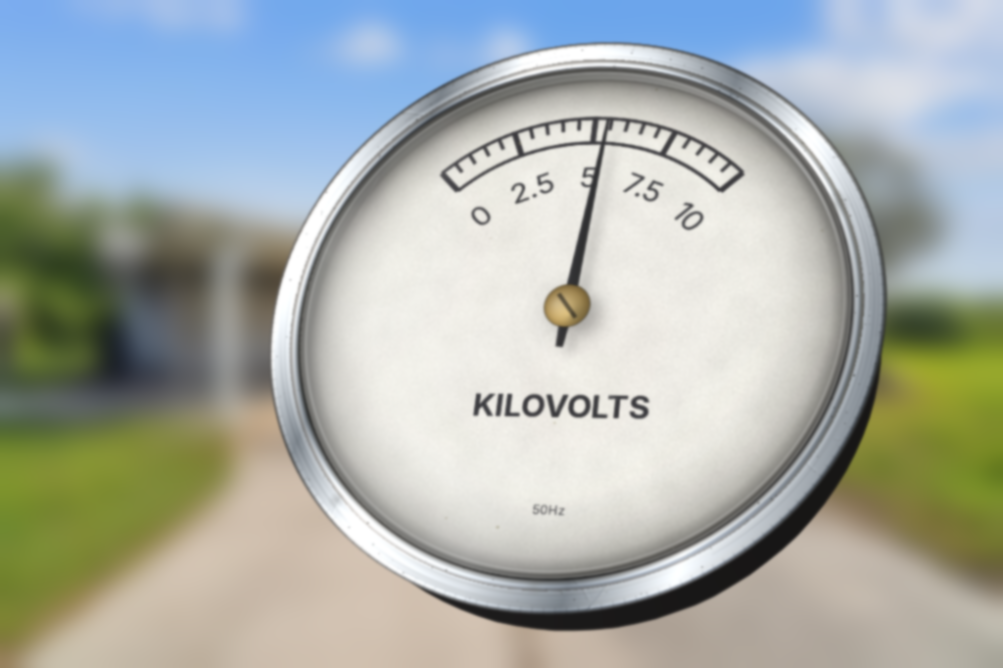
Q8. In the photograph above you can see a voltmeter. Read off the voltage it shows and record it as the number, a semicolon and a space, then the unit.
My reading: 5.5; kV
